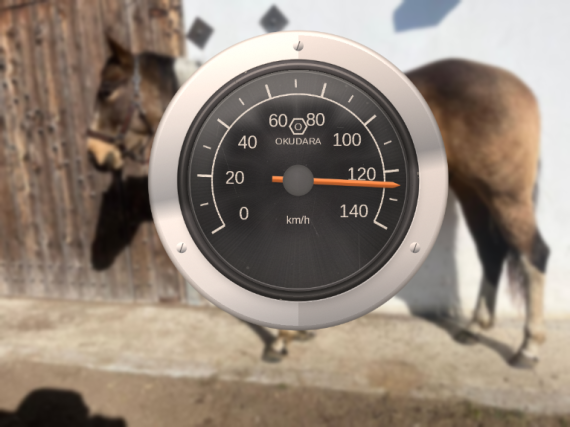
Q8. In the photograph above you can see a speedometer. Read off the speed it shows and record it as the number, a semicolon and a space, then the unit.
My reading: 125; km/h
